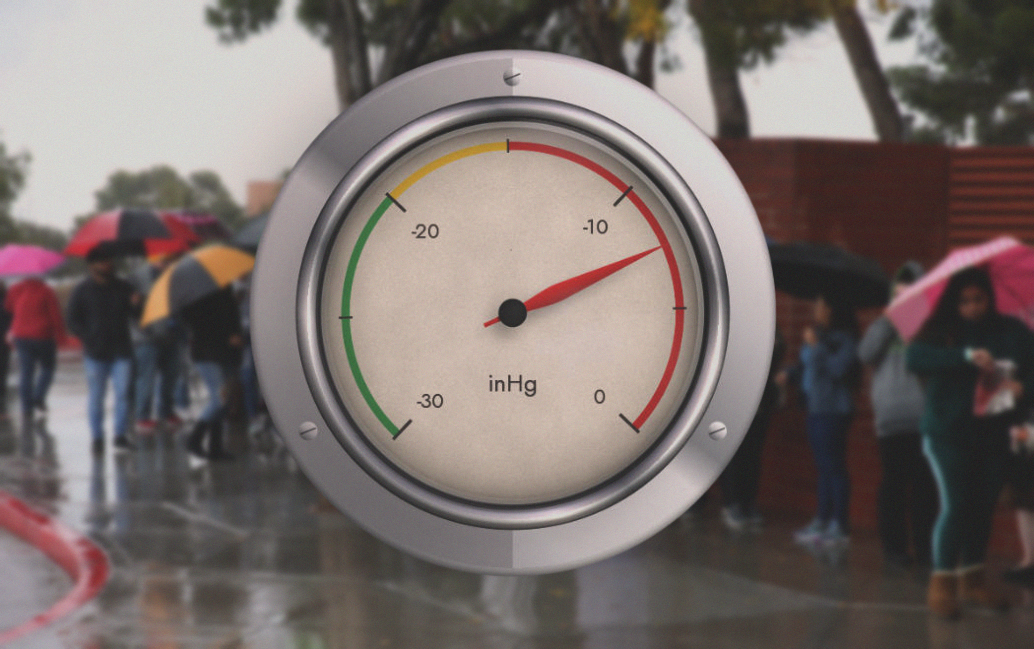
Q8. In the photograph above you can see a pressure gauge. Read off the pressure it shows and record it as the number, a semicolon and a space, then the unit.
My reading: -7.5; inHg
